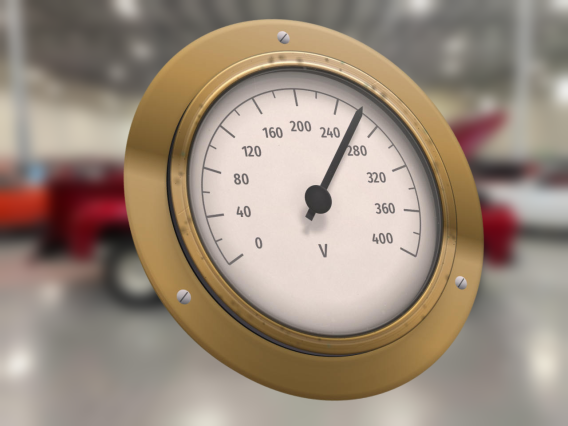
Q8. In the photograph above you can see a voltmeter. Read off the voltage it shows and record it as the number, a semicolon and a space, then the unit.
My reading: 260; V
